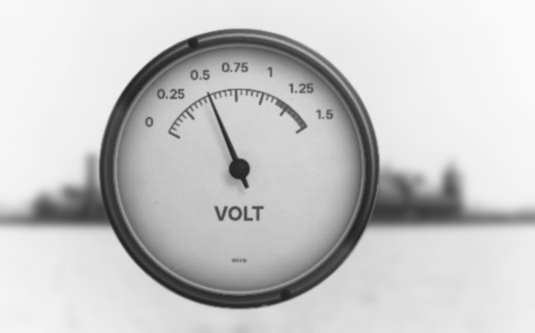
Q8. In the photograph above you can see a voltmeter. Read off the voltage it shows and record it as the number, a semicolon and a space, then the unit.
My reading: 0.5; V
